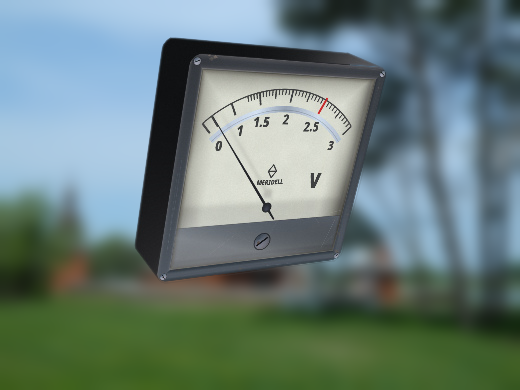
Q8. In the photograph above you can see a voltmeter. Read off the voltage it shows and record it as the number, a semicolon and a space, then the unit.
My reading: 0.5; V
